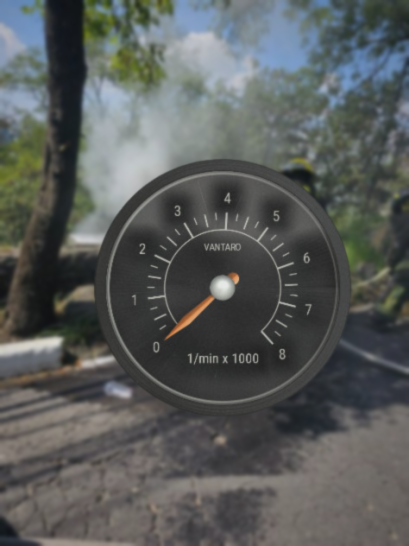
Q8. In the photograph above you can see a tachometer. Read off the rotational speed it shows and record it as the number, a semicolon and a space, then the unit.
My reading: 0; rpm
